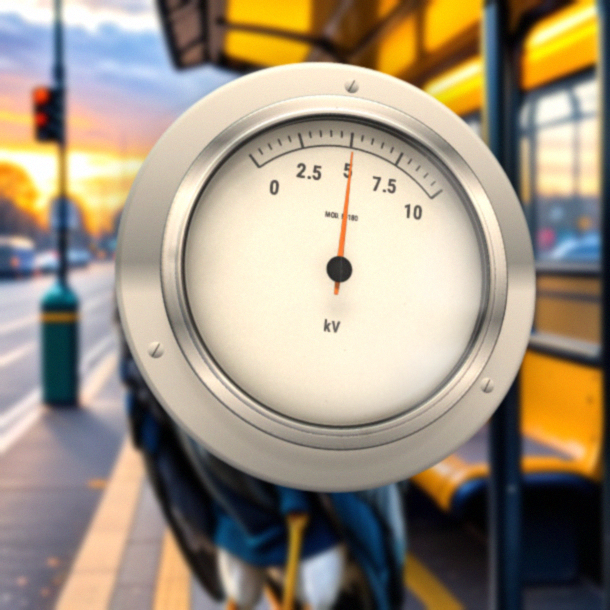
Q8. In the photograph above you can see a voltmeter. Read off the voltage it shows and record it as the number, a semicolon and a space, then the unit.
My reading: 5; kV
